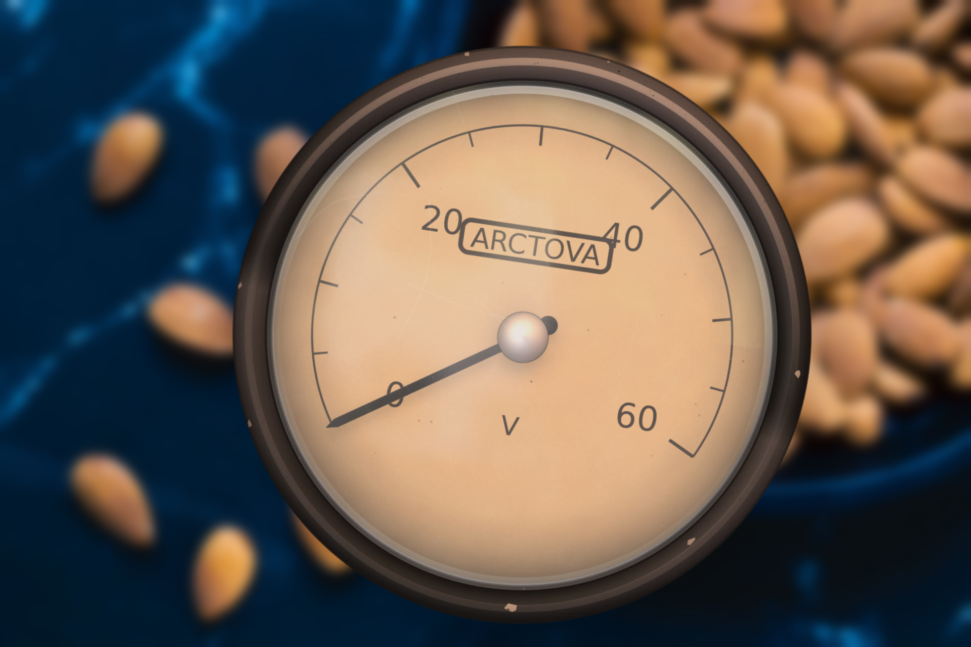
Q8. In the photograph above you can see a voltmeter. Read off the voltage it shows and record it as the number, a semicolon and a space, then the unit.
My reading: 0; V
